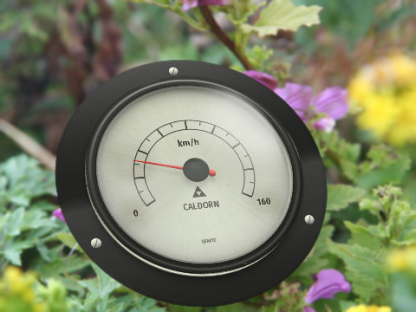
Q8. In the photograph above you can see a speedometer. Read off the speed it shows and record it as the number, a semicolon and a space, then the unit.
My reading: 30; km/h
